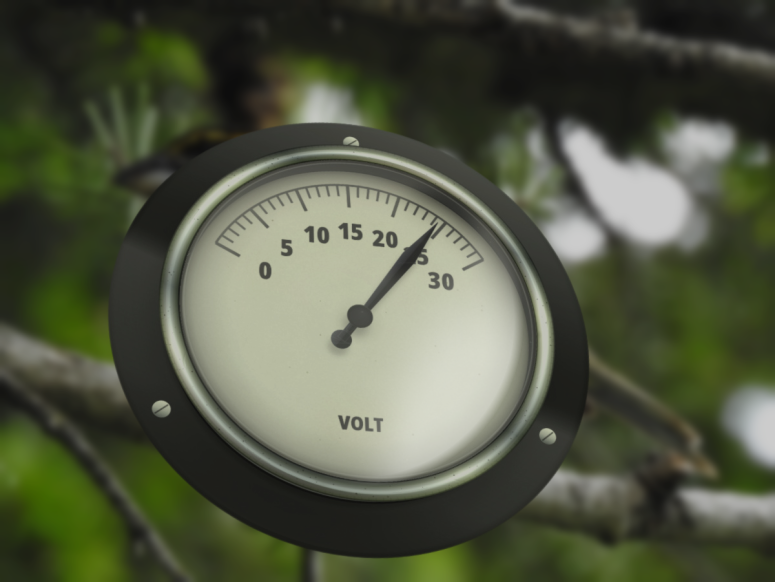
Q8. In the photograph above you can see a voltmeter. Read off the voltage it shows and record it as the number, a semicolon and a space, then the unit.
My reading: 24.5; V
